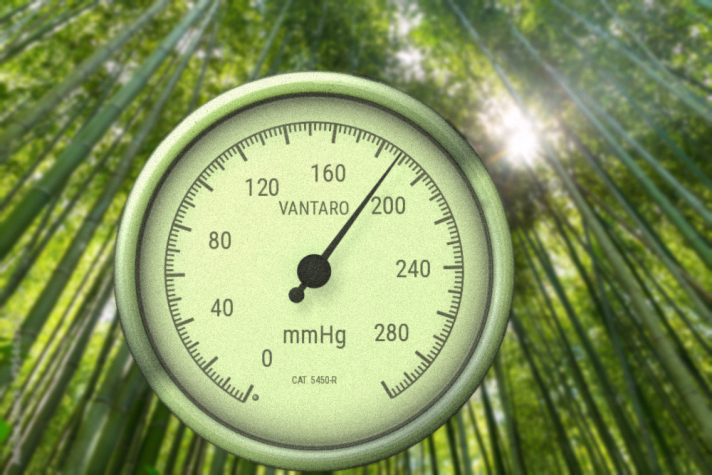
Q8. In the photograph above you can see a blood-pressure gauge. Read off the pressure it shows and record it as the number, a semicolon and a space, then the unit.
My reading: 188; mmHg
